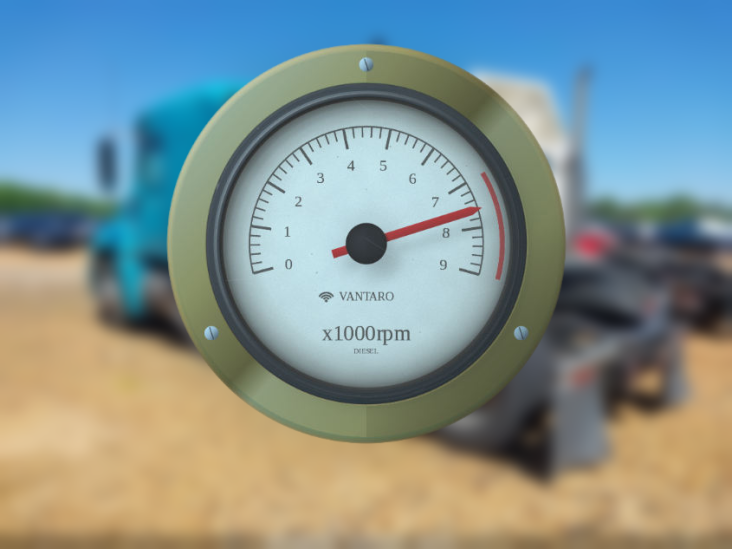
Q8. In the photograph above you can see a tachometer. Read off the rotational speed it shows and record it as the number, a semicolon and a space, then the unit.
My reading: 7600; rpm
